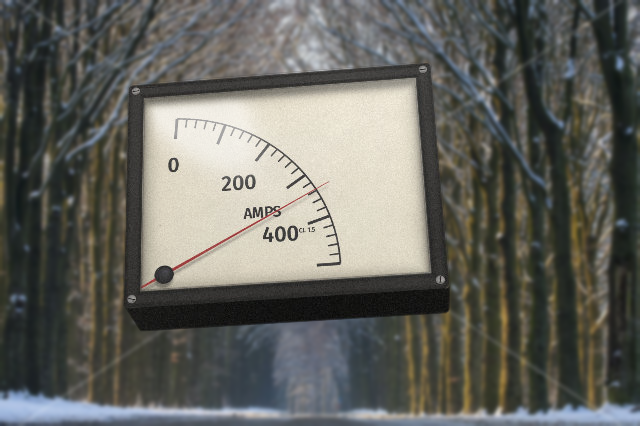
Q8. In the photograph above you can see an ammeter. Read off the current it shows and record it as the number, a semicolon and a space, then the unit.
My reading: 340; A
